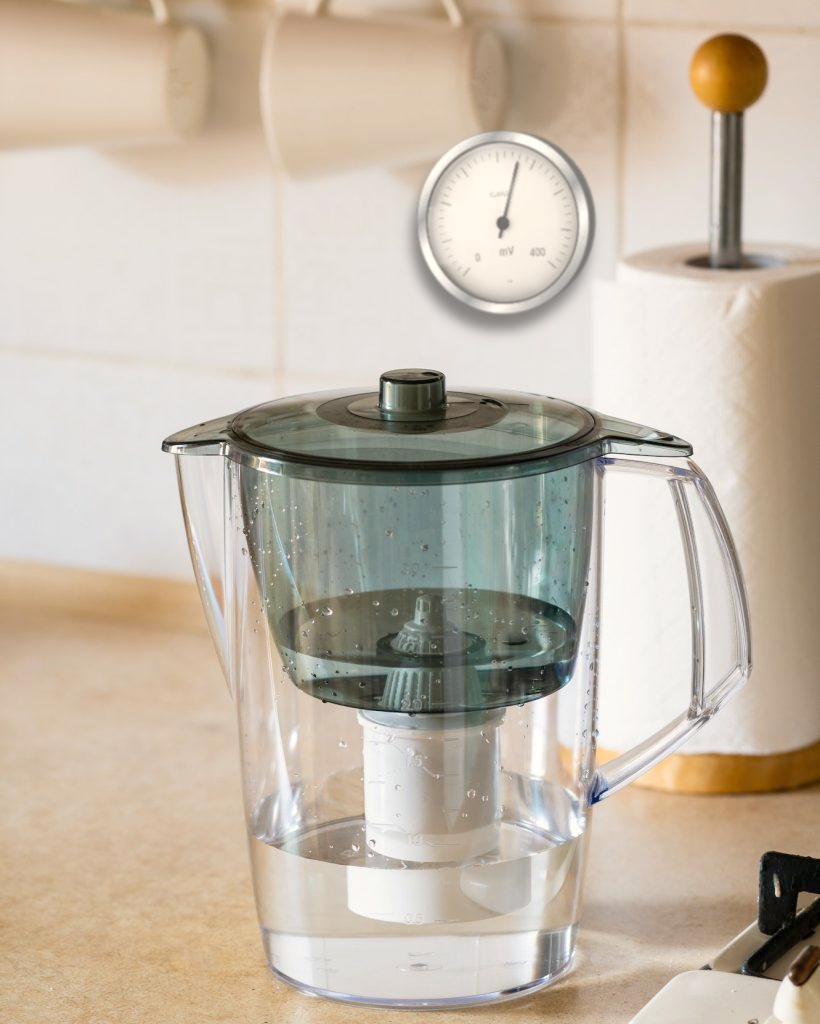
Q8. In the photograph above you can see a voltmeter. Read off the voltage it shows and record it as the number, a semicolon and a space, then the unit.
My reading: 230; mV
